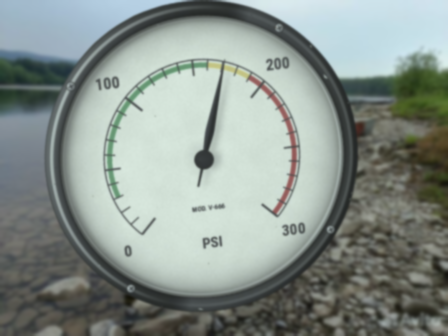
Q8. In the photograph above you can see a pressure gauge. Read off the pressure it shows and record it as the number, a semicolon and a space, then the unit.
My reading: 170; psi
